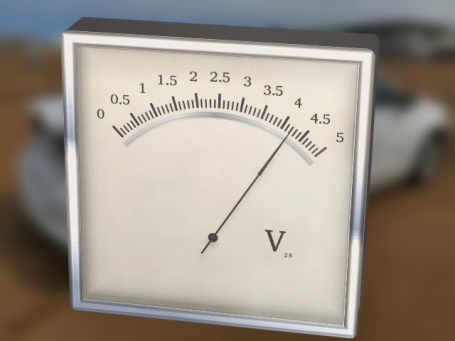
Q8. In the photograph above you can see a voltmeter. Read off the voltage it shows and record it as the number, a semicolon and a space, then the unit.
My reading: 4.2; V
